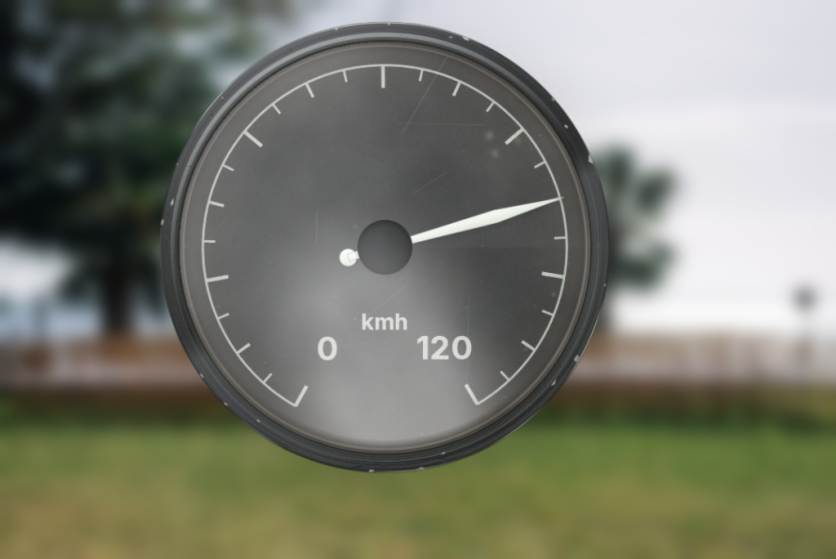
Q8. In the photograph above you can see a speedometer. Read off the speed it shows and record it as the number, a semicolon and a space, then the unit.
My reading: 90; km/h
